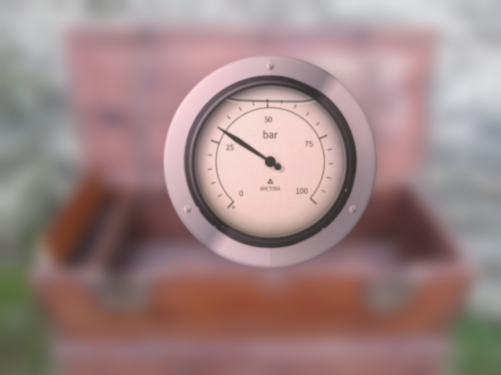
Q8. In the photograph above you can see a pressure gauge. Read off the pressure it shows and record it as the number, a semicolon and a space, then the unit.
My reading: 30; bar
